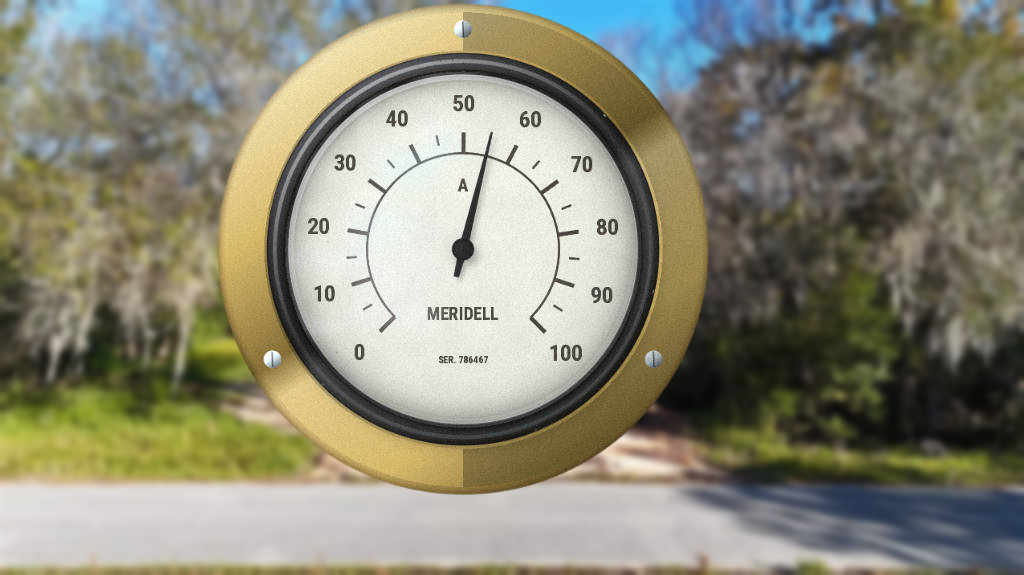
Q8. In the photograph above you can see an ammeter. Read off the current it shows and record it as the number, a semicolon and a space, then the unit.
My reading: 55; A
